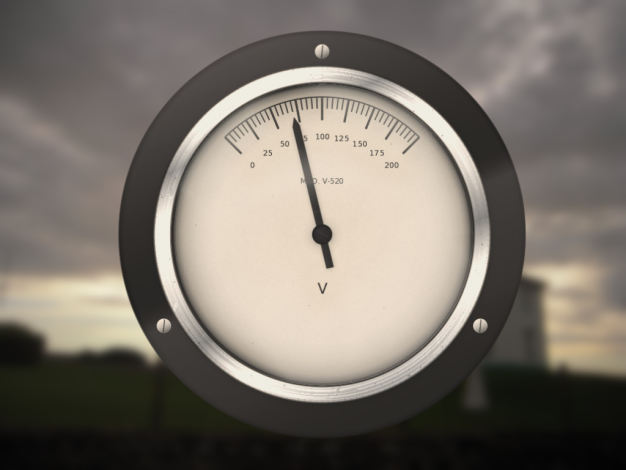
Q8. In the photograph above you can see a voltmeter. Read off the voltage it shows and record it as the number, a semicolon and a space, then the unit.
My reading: 70; V
